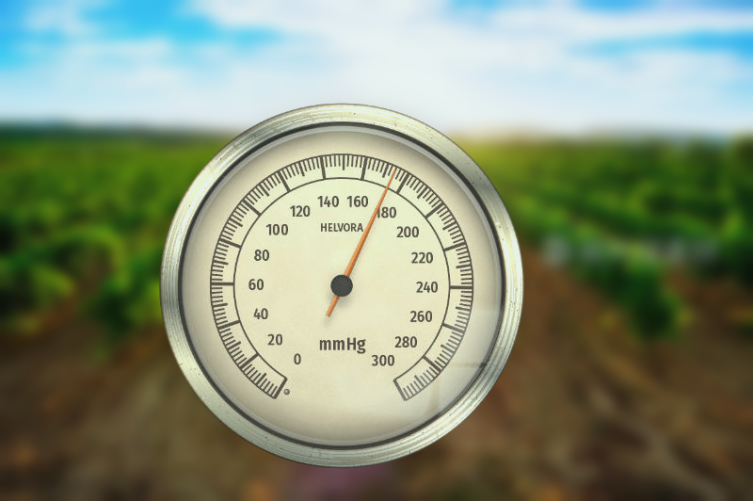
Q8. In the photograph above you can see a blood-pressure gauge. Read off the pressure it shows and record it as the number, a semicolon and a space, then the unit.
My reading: 174; mmHg
